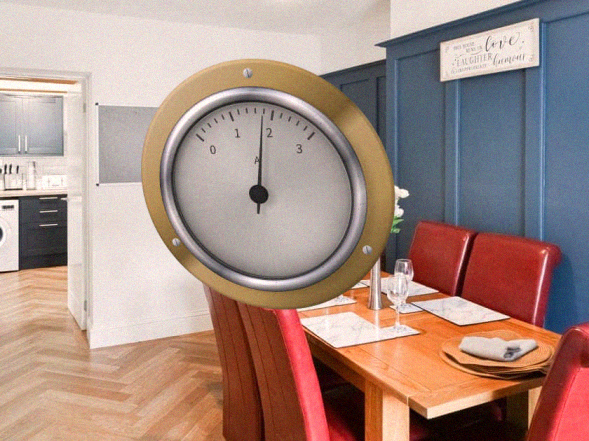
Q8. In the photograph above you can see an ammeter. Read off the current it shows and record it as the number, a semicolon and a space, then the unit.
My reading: 1.8; A
